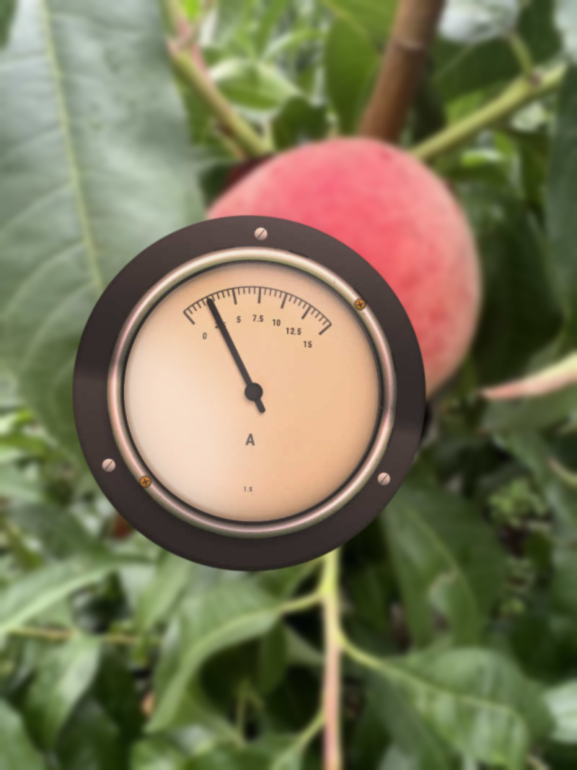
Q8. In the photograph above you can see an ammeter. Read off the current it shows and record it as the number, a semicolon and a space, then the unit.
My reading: 2.5; A
